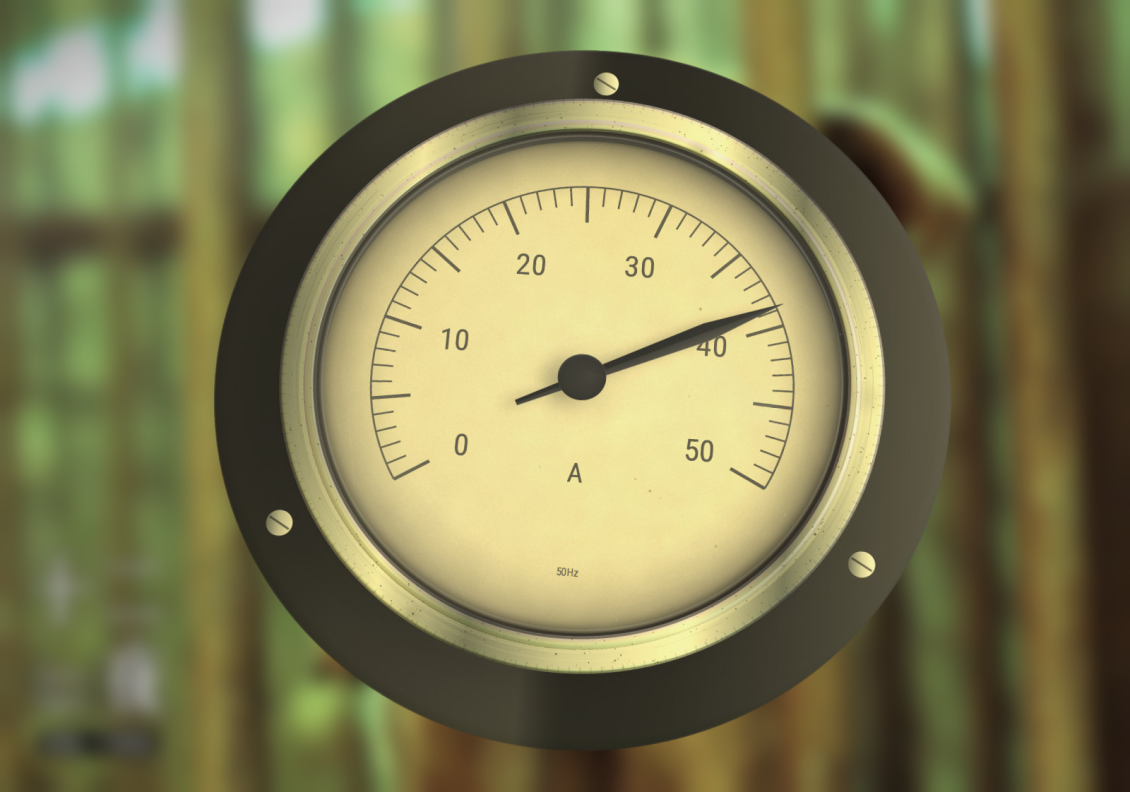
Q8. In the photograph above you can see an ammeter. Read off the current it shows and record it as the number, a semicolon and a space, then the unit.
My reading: 39; A
